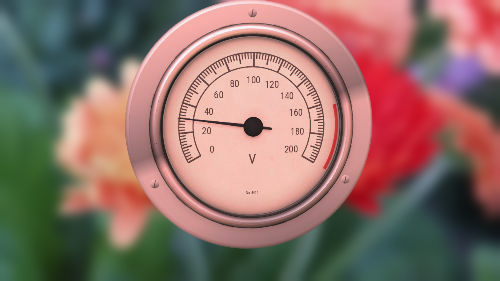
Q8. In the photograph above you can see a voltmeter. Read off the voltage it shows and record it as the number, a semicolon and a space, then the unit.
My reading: 30; V
